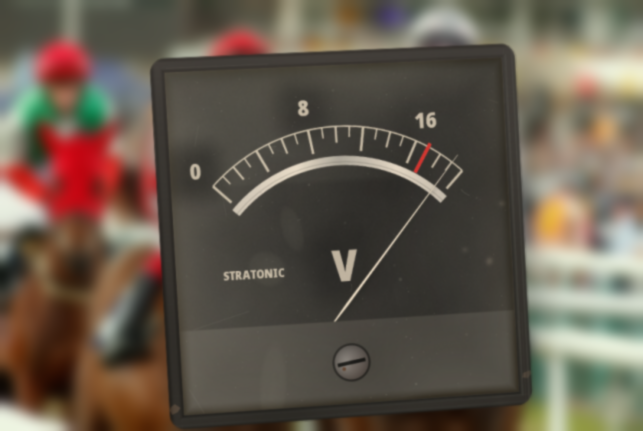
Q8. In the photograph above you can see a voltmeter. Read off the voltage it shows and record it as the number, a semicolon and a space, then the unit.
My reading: 19; V
